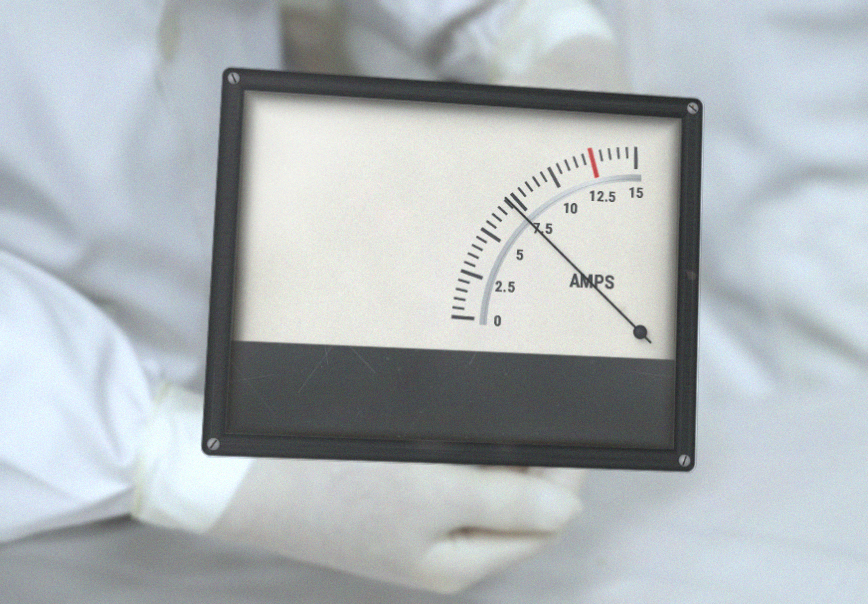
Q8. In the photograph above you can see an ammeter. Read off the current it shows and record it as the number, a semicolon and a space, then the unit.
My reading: 7; A
